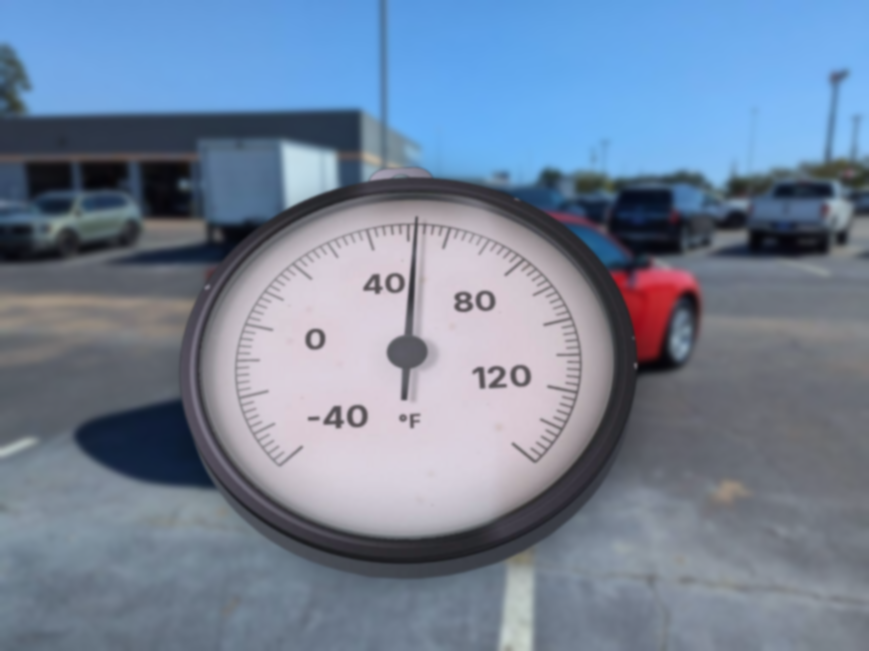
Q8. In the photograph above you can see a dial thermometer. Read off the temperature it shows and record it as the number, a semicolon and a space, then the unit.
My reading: 52; °F
